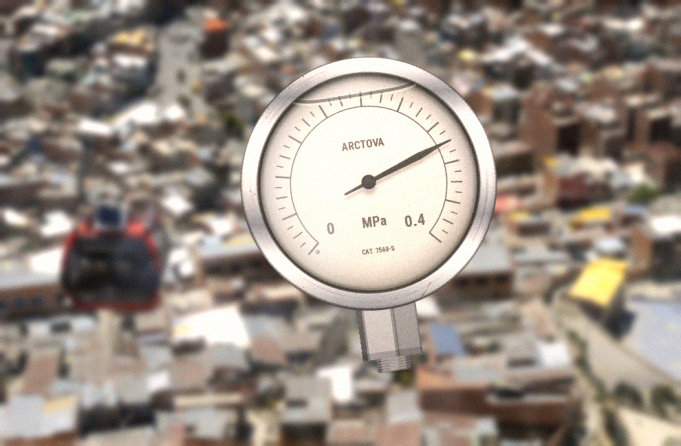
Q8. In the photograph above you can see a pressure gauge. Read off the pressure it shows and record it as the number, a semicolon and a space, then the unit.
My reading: 0.3; MPa
